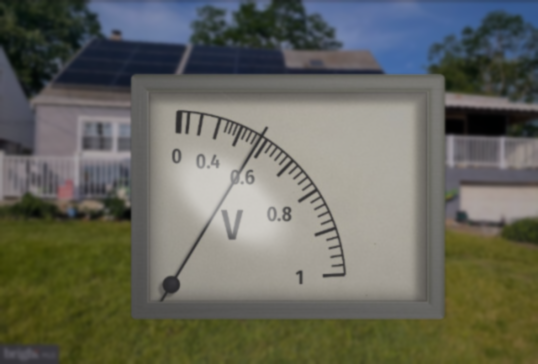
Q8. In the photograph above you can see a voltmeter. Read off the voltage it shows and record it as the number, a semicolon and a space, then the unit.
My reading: 0.58; V
